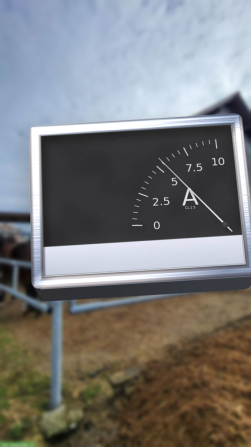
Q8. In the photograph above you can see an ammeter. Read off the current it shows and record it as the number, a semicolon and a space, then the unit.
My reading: 5.5; A
